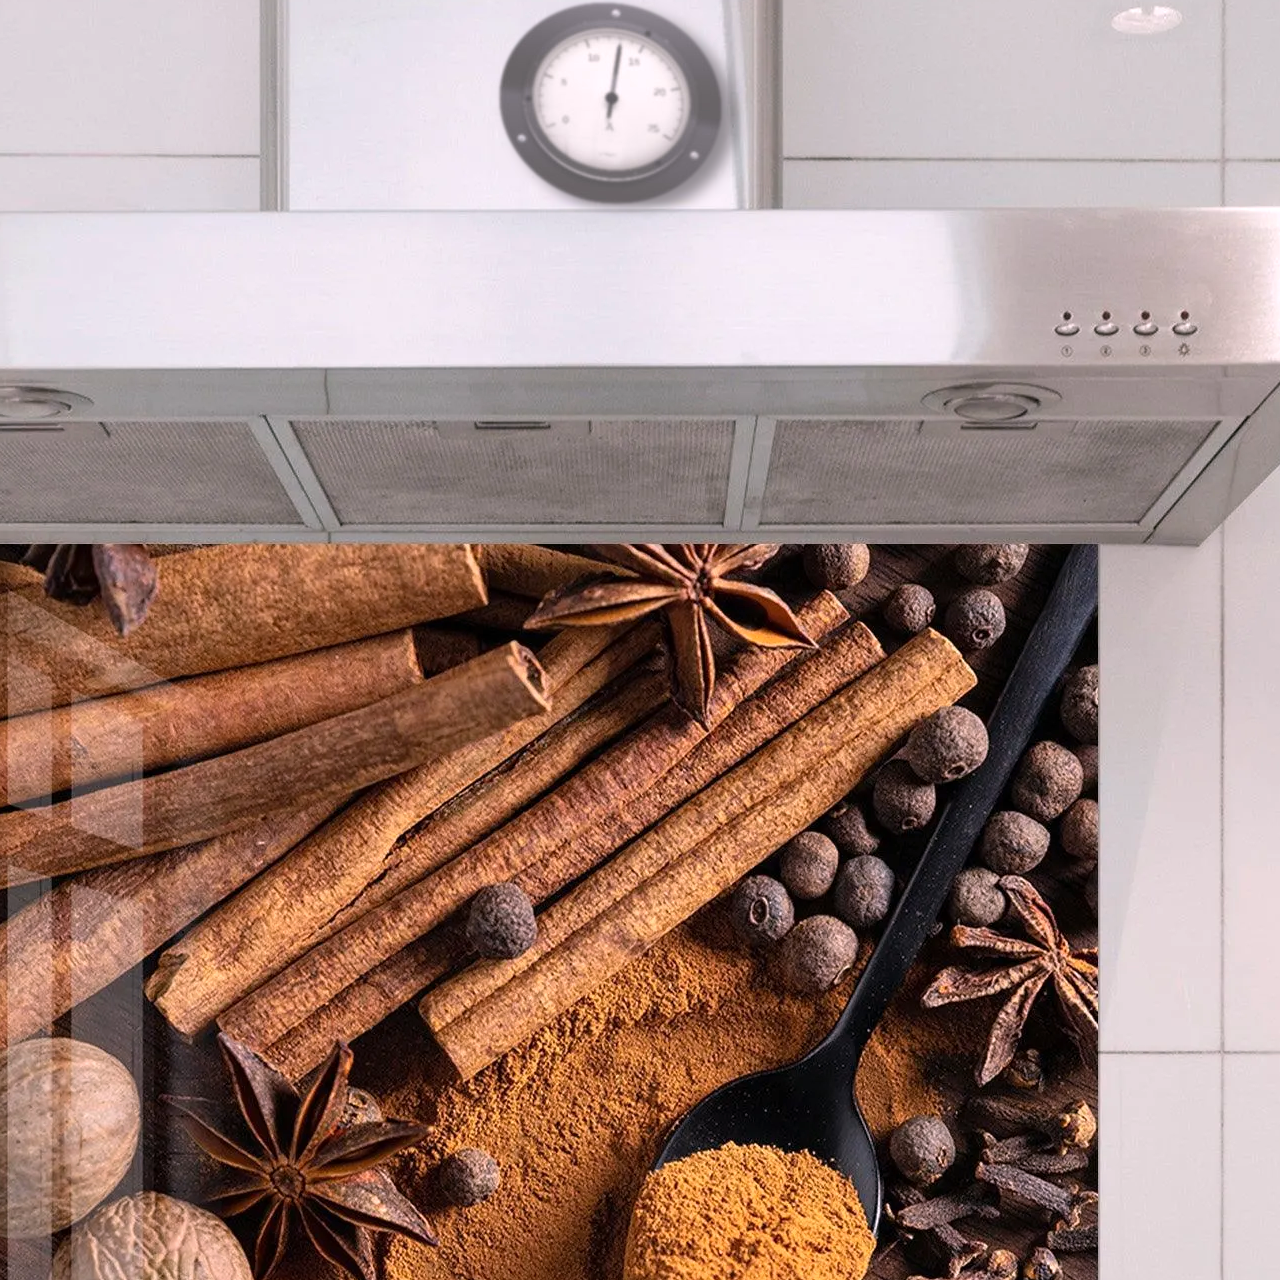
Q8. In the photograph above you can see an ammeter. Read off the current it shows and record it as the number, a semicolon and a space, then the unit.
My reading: 13; A
